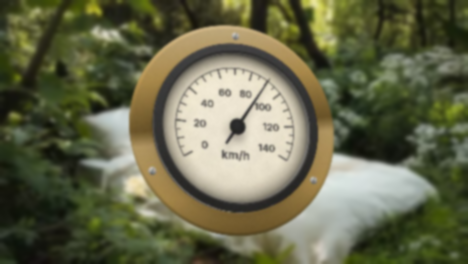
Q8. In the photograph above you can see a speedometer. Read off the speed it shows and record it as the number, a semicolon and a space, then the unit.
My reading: 90; km/h
